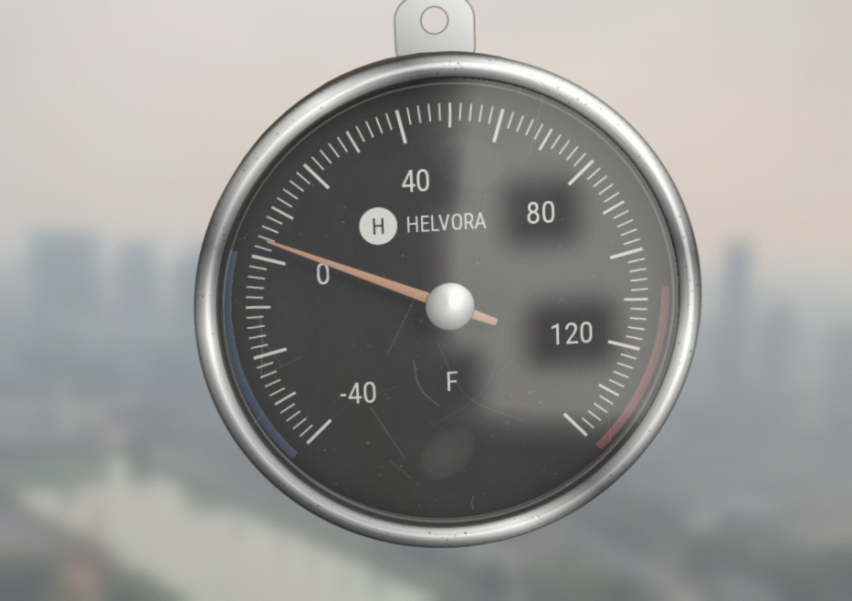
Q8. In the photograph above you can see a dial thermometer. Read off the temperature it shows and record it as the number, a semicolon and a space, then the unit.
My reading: 4; °F
